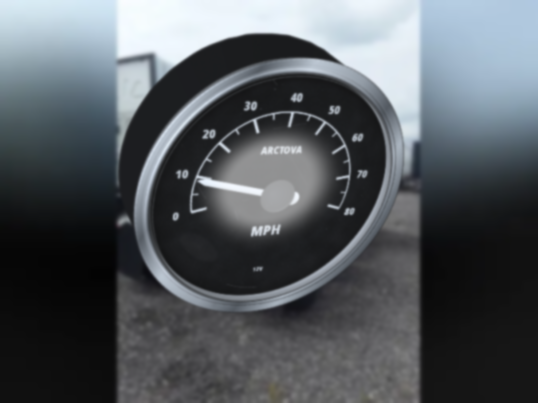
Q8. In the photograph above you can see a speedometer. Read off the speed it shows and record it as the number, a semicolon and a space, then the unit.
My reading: 10; mph
